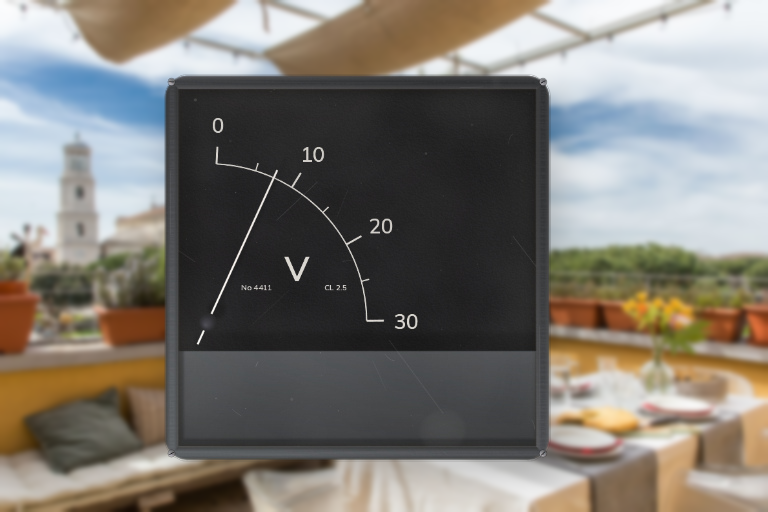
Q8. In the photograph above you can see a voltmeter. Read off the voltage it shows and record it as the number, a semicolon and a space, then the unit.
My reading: 7.5; V
